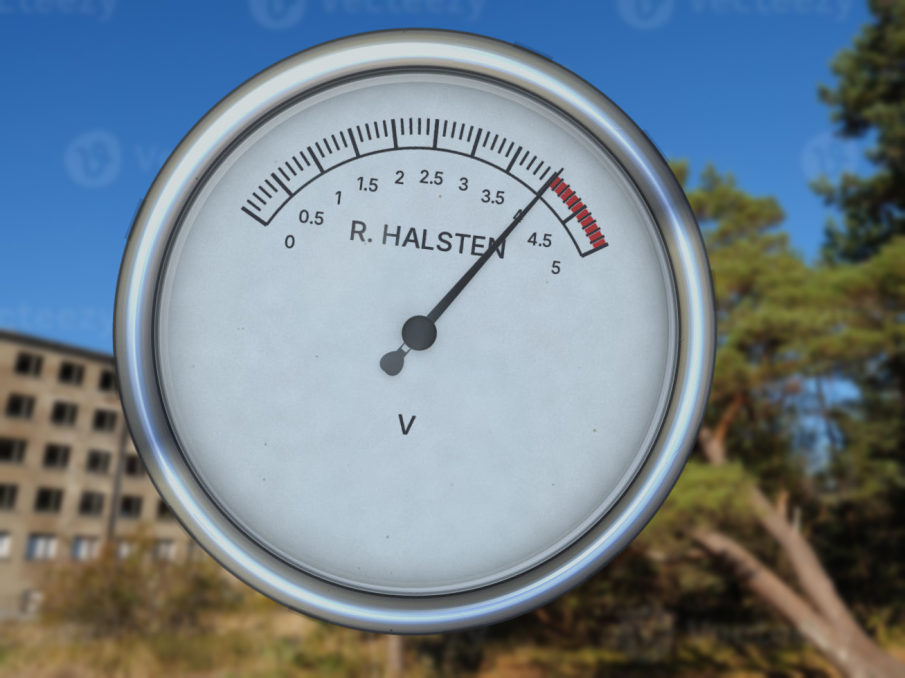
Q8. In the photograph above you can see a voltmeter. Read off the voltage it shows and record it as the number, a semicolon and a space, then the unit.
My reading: 4; V
